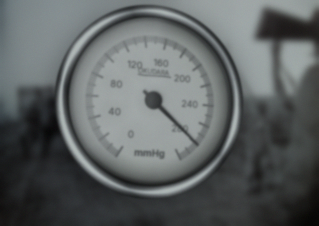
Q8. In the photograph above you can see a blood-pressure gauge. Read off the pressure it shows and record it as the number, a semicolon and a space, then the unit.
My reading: 280; mmHg
